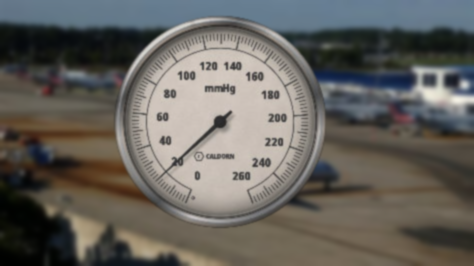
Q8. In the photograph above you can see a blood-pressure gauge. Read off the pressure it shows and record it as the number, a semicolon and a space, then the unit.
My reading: 20; mmHg
